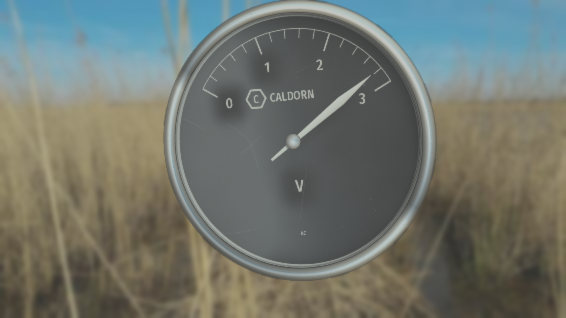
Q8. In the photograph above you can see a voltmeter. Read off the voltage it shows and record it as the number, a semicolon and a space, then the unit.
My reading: 2.8; V
